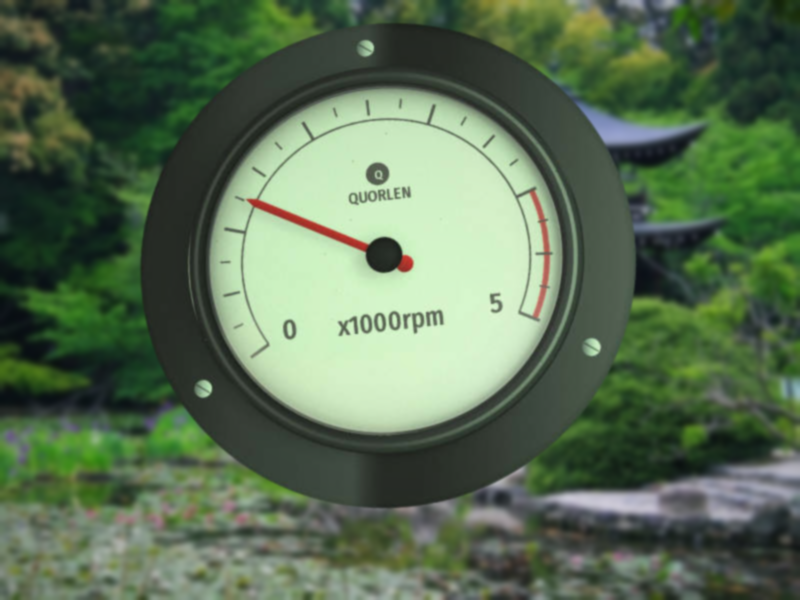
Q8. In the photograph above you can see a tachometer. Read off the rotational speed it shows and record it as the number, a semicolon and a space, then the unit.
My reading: 1250; rpm
